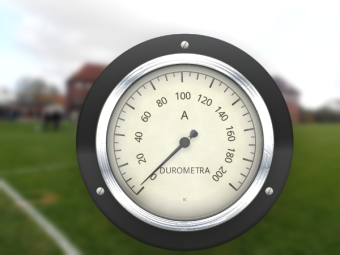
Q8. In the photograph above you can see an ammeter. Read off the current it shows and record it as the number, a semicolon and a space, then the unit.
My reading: 2.5; A
